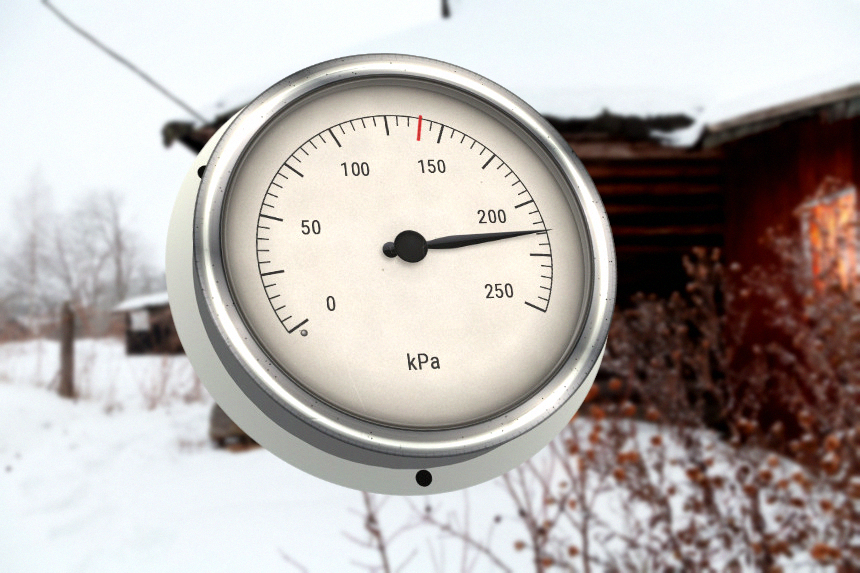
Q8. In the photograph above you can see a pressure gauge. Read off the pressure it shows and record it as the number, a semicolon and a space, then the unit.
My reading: 215; kPa
